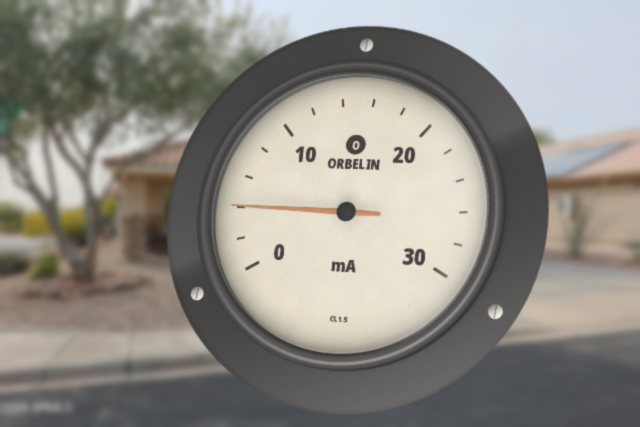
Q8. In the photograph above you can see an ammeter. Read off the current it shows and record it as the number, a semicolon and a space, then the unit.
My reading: 4; mA
